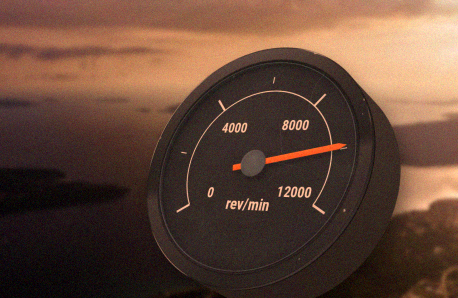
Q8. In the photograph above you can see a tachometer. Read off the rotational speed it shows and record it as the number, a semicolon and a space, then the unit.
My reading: 10000; rpm
